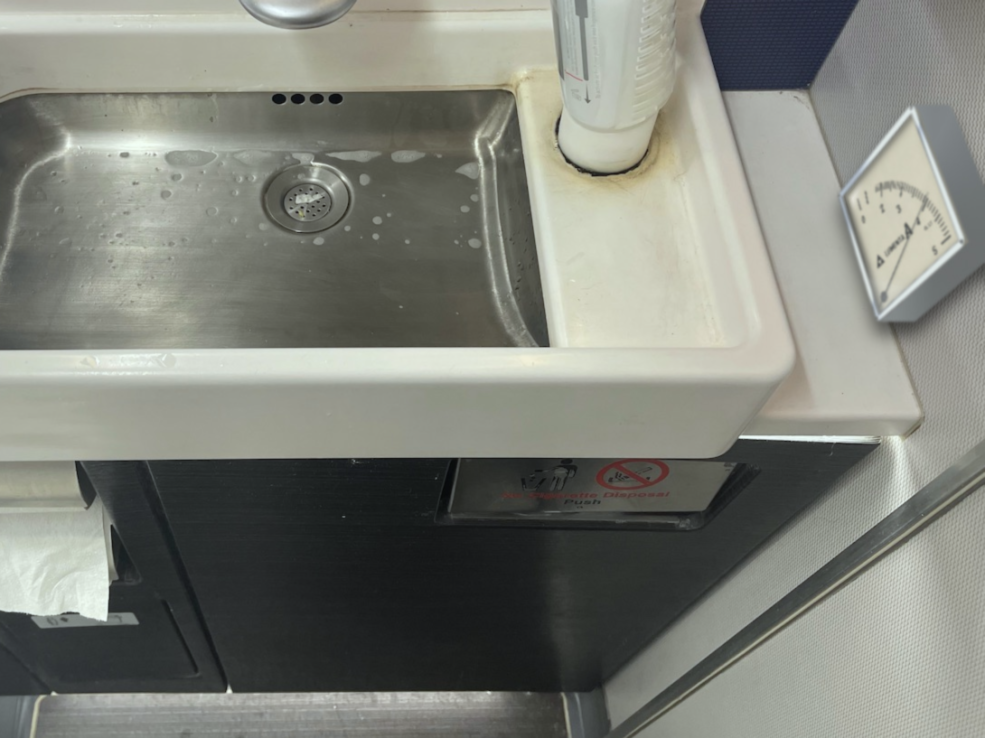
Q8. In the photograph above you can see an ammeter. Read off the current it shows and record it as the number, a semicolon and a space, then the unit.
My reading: 4; A
